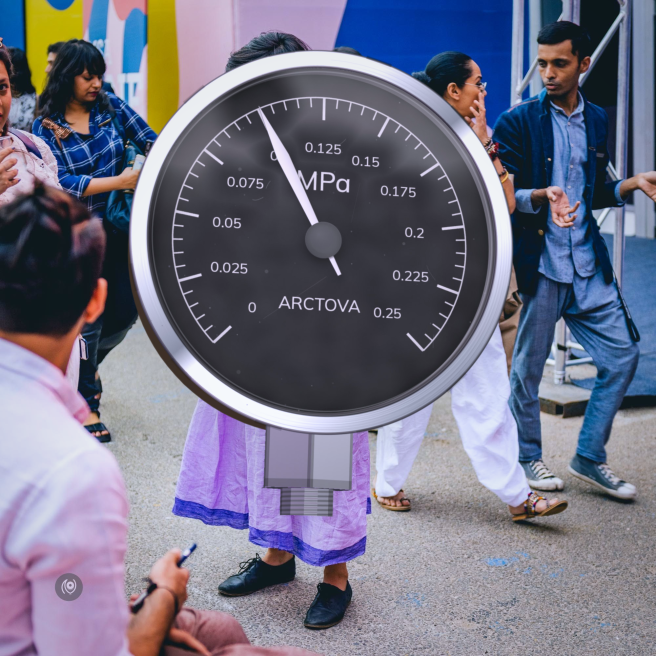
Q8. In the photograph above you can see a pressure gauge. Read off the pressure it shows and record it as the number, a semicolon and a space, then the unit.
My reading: 0.1; MPa
